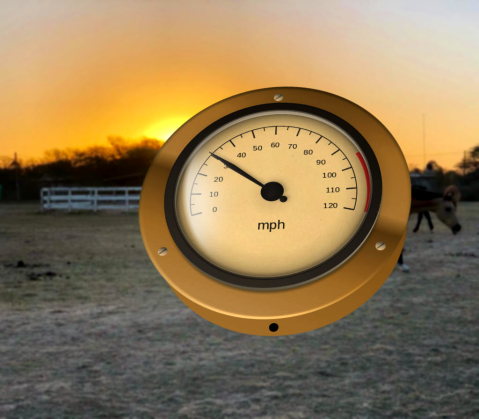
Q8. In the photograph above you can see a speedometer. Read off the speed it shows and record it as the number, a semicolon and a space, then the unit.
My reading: 30; mph
